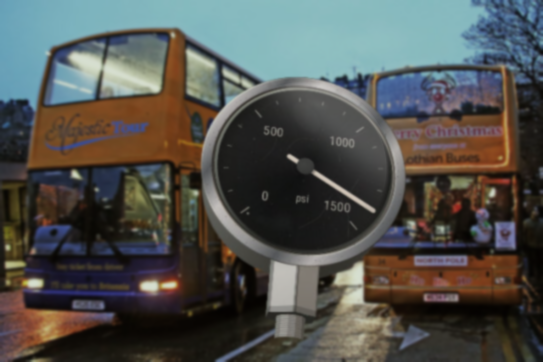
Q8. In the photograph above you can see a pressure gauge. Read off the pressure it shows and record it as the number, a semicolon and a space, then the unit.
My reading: 1400; psi
